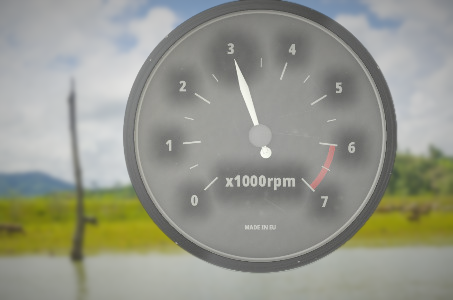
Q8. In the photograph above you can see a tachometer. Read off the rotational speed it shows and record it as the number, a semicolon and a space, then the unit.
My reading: 3000; rpm
